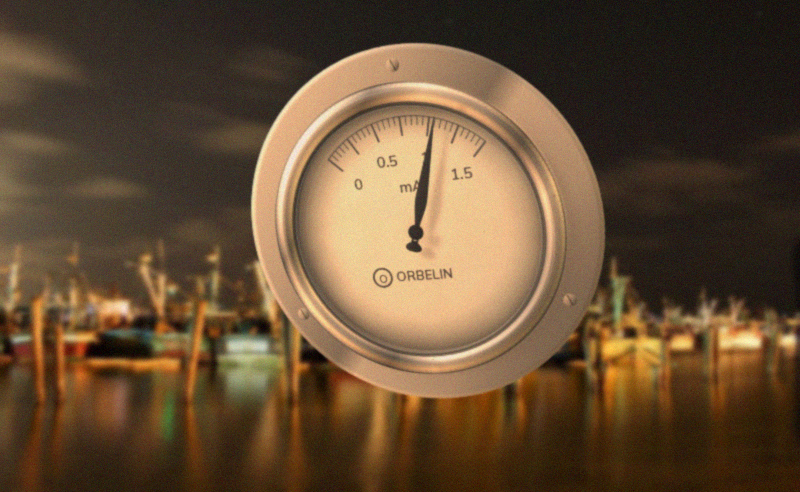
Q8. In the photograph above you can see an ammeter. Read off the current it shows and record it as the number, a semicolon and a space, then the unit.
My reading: 1.05; mA
